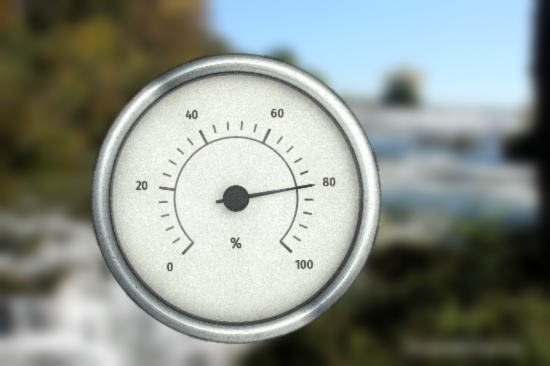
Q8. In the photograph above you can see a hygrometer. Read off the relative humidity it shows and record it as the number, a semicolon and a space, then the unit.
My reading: 80; %
